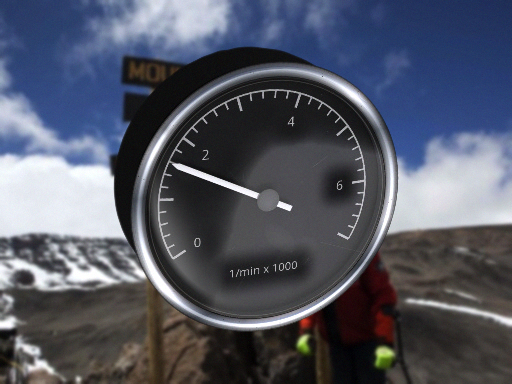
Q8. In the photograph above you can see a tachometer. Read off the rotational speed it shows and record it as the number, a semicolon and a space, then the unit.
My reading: 1600; rpm
